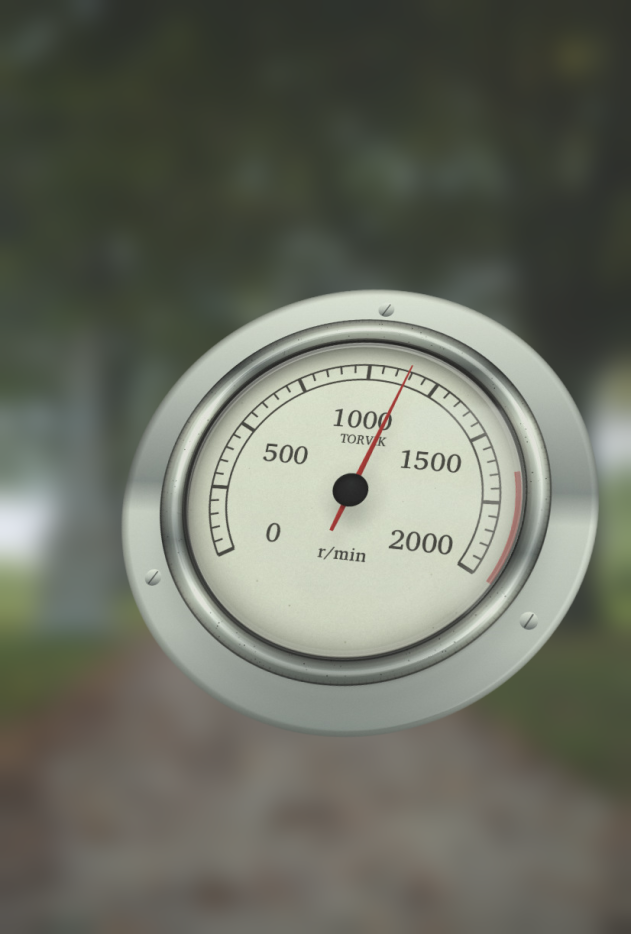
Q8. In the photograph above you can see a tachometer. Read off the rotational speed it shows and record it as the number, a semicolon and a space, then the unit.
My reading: 1150; rpm
